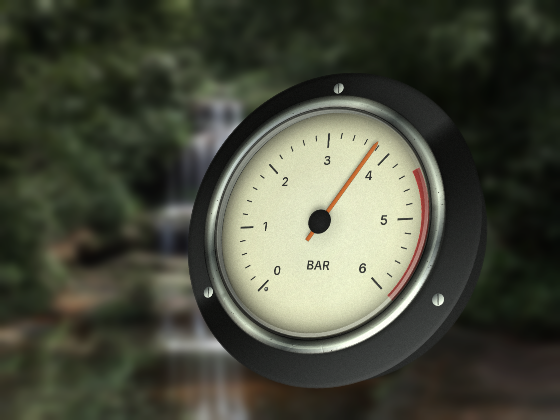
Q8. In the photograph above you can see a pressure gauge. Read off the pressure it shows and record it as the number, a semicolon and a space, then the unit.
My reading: 3.8; bar
